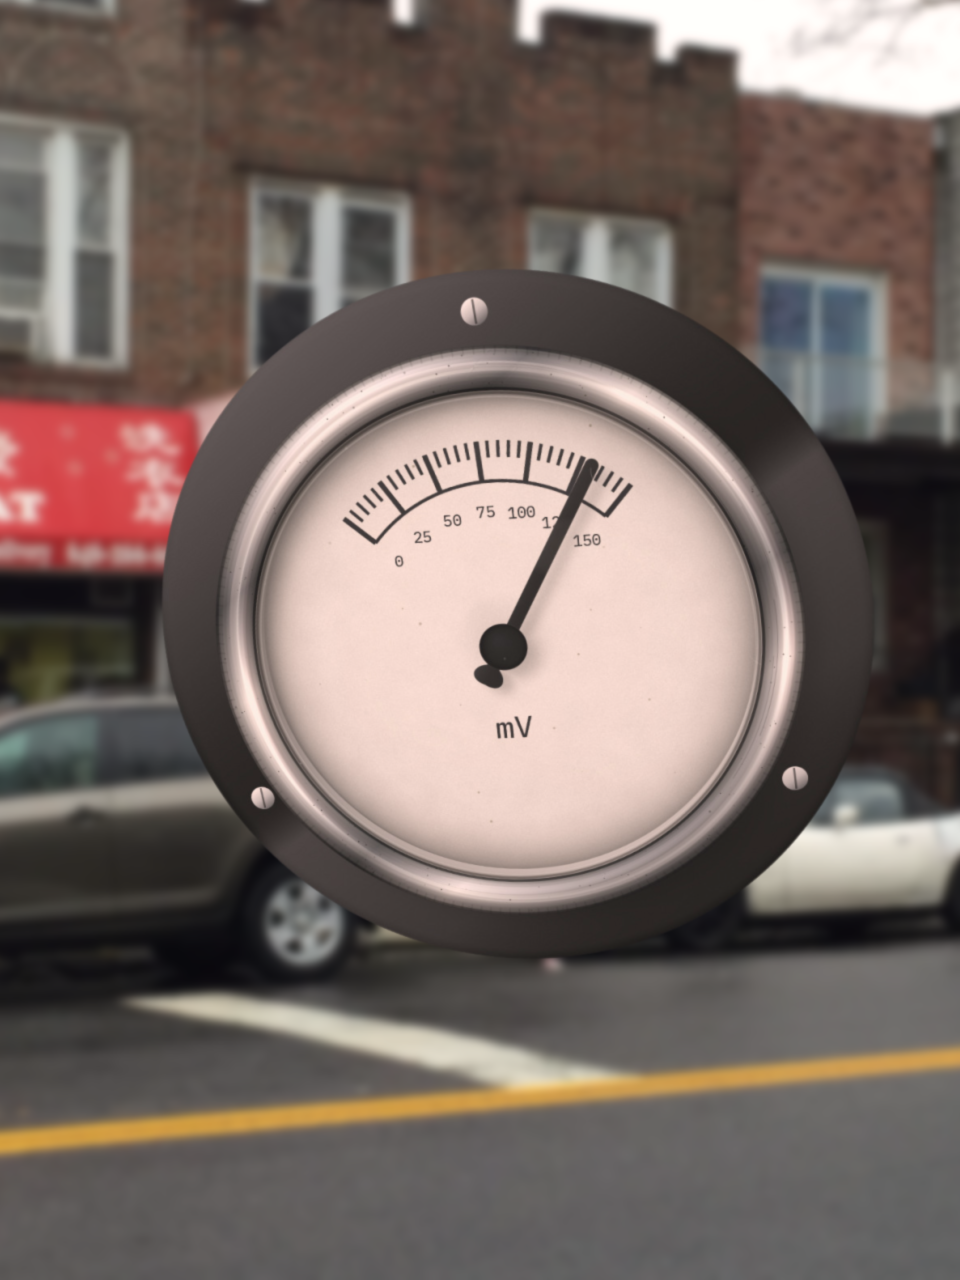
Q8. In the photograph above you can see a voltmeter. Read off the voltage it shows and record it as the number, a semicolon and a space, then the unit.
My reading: 130; mV
